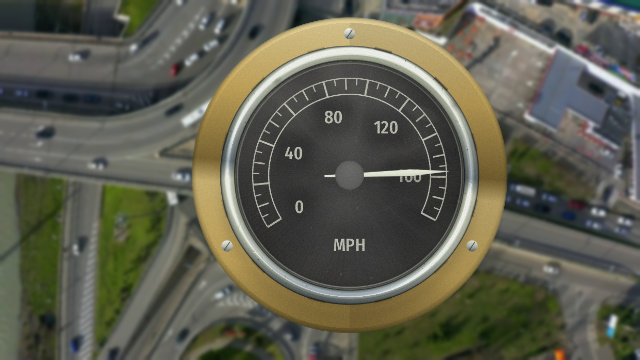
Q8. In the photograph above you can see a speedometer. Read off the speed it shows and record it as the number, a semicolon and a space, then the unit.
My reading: 157.5; mph
